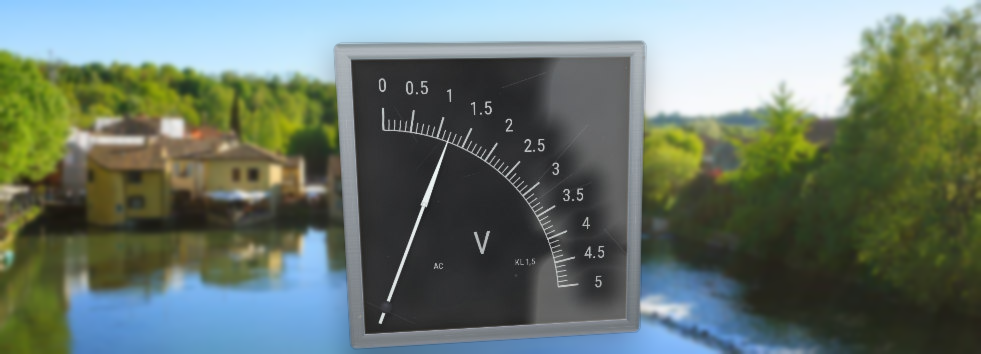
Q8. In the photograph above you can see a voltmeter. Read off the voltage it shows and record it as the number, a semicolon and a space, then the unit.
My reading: 1.2; V
